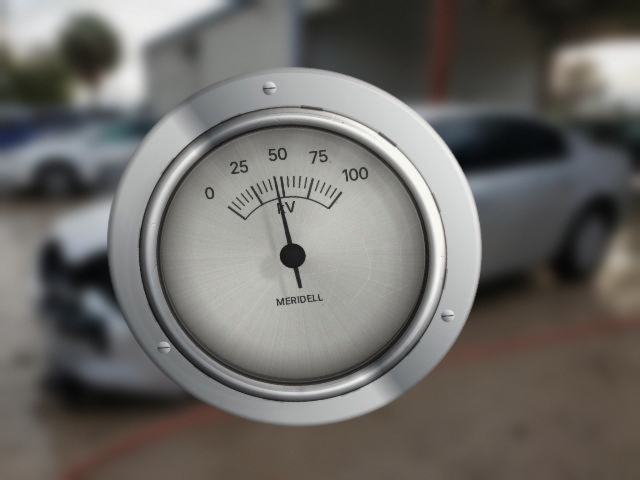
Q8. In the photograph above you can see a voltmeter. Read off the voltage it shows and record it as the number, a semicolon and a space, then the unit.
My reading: 45; kV
